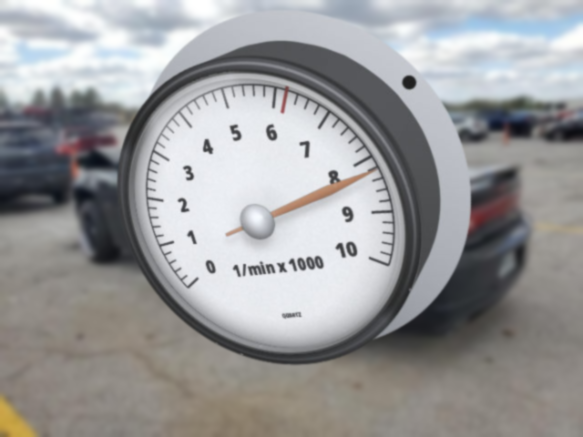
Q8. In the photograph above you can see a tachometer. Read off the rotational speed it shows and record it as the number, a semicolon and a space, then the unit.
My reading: 8200; rpm
